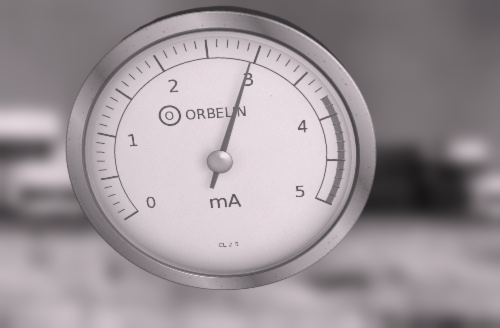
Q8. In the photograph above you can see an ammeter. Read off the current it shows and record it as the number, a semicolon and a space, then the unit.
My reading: 2.95; mA
